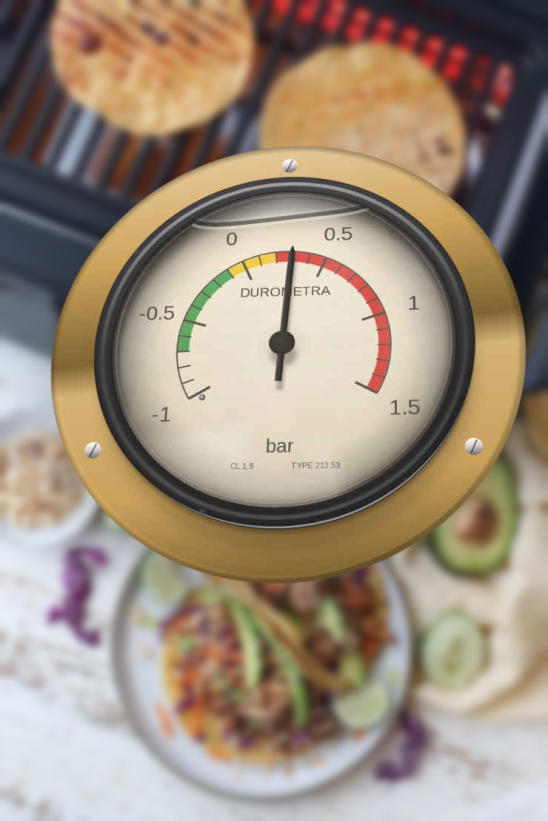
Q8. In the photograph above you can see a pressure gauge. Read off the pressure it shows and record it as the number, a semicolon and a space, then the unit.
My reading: 0.3; bar
